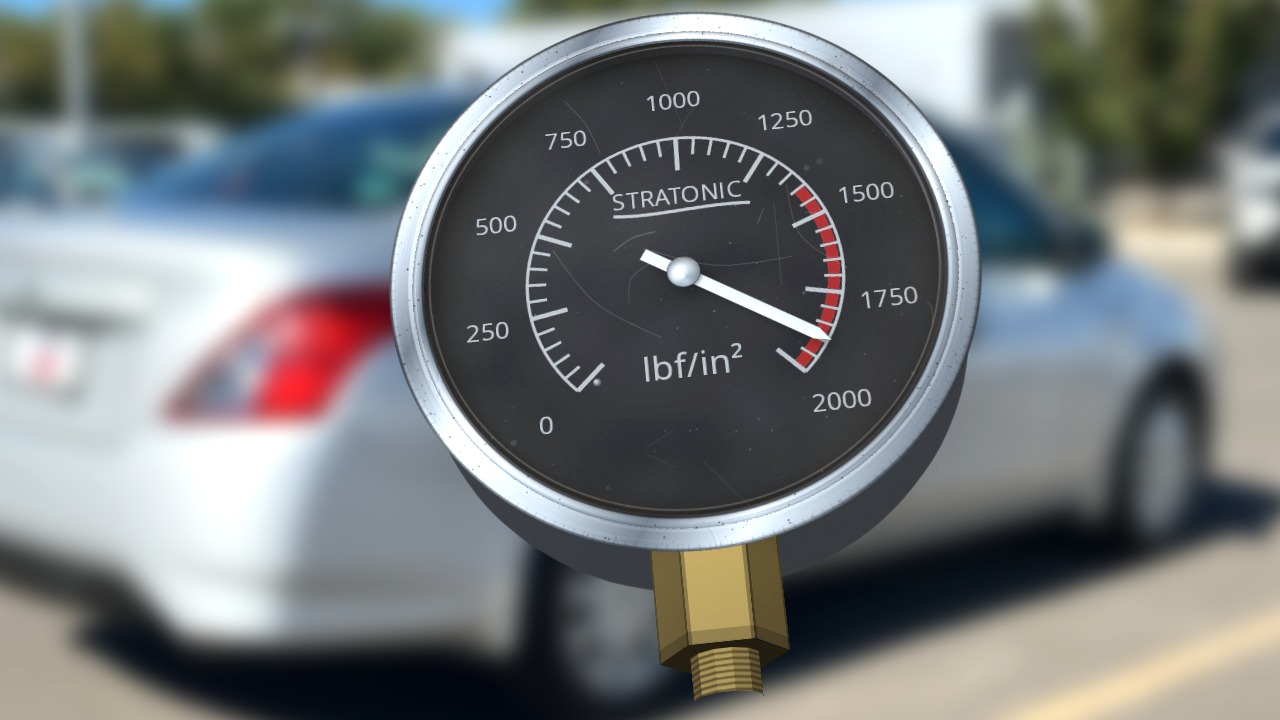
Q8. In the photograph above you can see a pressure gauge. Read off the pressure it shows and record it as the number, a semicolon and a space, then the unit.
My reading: 1900; psi
